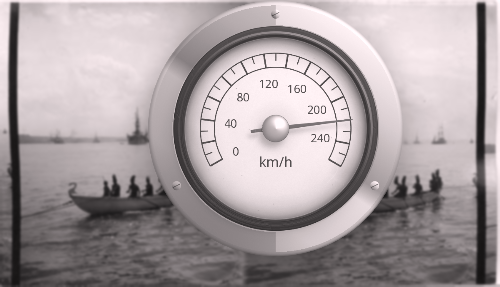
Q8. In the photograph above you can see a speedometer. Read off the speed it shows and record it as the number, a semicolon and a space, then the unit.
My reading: 220; km/h
